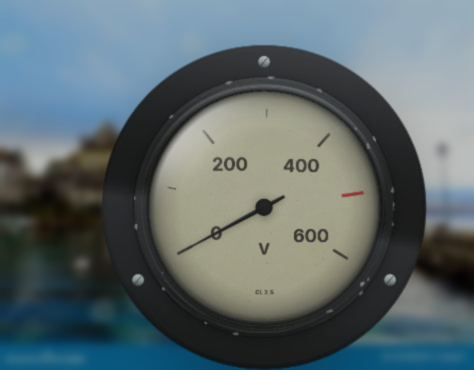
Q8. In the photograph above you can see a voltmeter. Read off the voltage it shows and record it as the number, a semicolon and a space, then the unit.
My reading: 0; V
